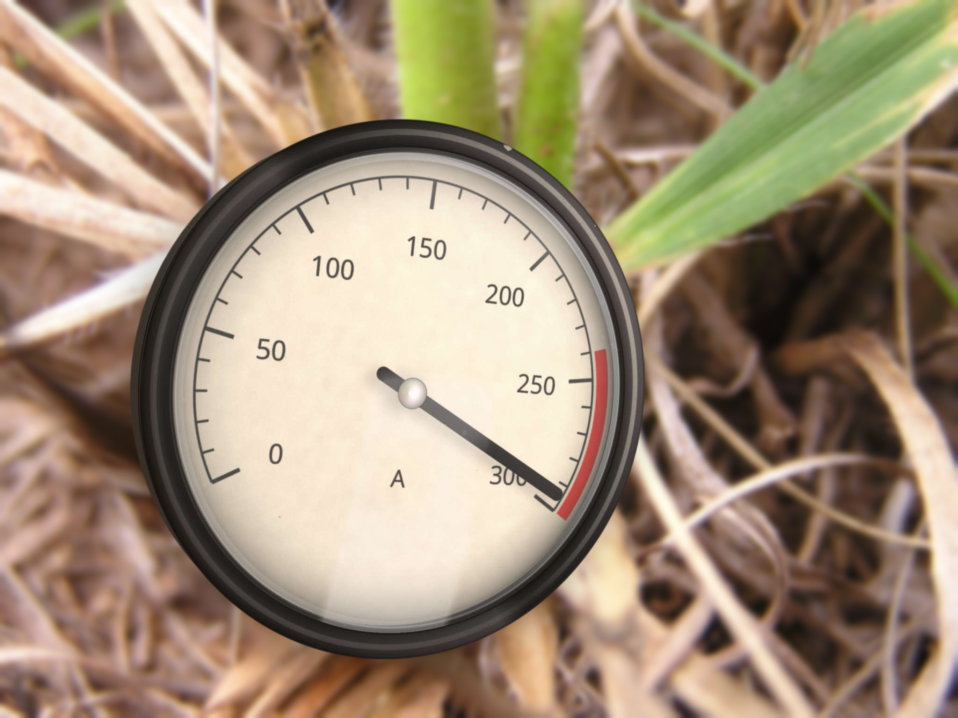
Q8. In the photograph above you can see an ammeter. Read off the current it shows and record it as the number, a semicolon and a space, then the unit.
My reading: 295; A
